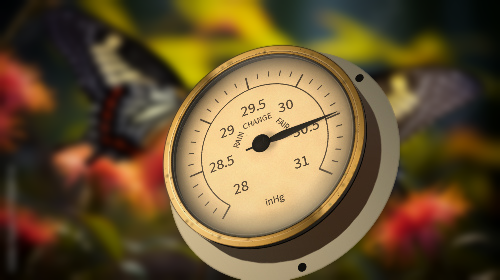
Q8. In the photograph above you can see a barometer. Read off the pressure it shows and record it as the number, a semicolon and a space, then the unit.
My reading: 30.5; inHg
